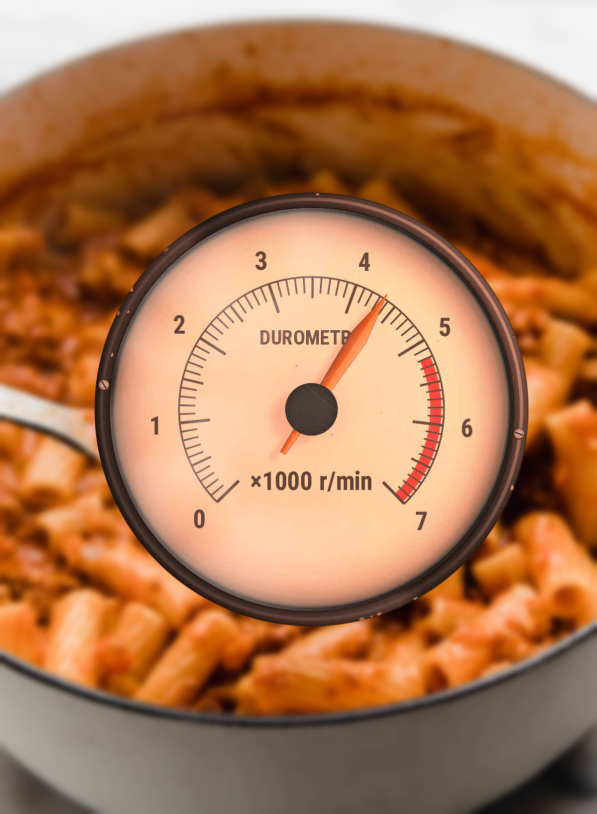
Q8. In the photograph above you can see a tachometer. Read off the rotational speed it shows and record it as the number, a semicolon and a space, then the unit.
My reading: 4350; rpm
